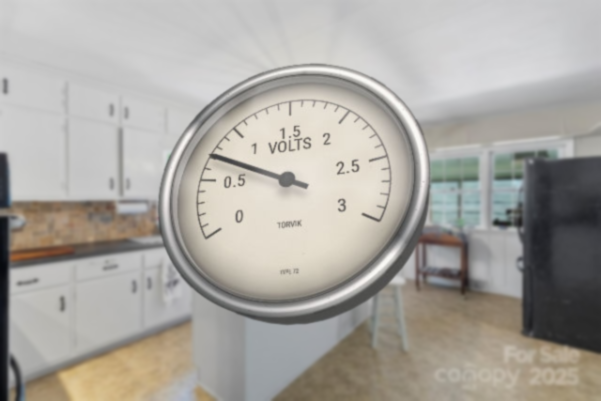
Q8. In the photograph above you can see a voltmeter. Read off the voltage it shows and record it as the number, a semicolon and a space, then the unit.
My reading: 0.7; V
